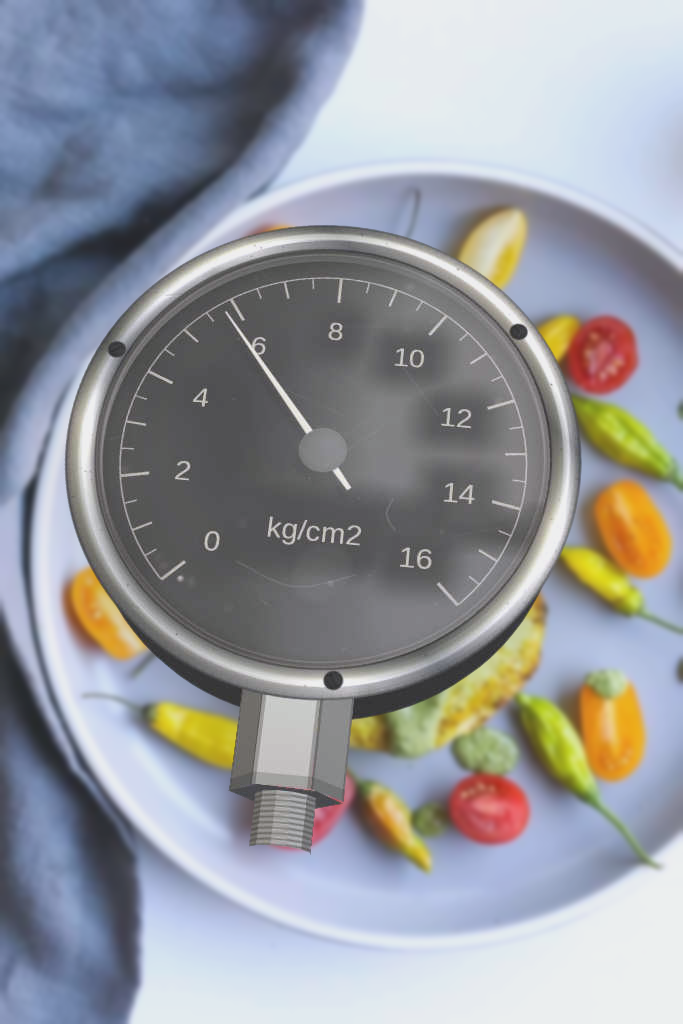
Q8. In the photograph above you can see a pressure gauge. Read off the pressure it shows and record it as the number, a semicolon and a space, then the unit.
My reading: 5.75; kg/cm²
